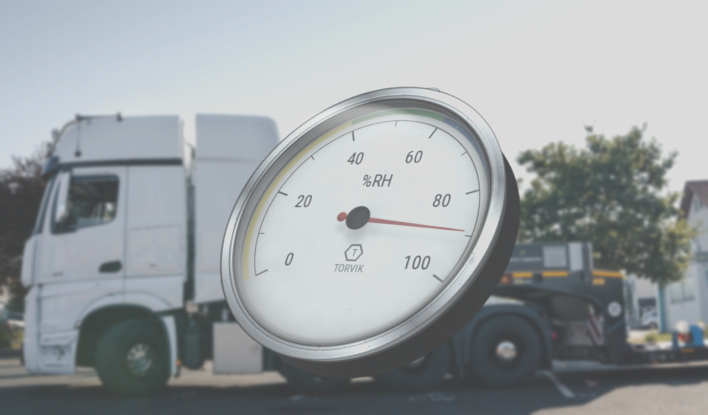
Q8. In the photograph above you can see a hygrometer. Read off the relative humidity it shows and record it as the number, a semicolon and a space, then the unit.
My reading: 90; %
